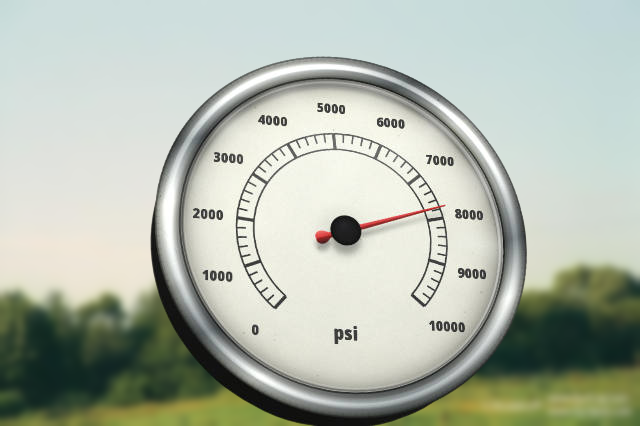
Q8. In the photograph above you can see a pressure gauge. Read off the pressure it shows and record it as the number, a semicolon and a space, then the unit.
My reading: 7800; psi
